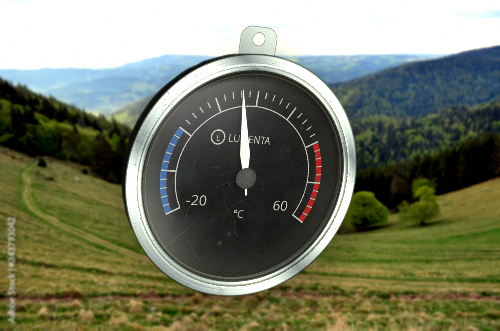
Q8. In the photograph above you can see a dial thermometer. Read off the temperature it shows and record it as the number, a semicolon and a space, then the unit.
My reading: 16; °C
